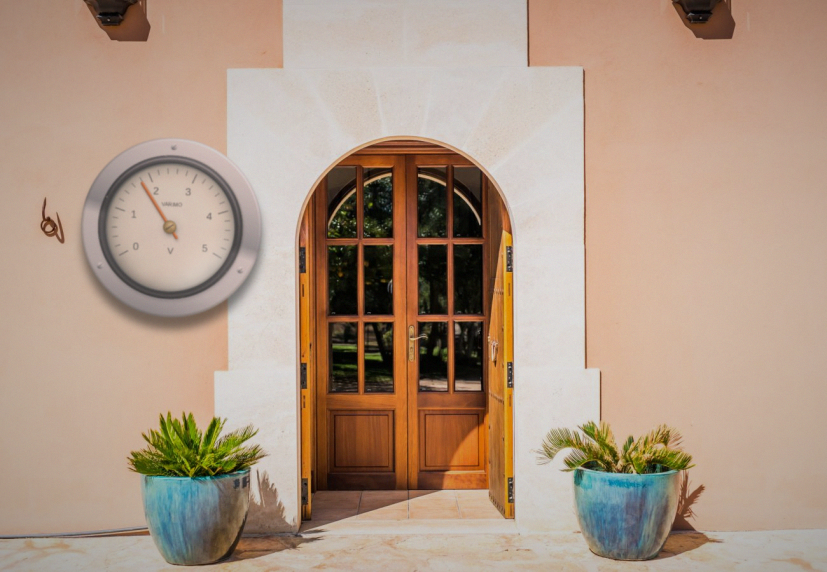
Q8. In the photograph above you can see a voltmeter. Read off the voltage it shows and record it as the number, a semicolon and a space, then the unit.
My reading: 1.8; V
